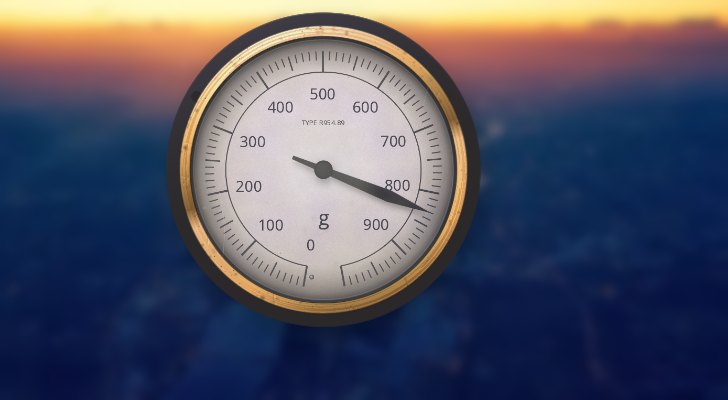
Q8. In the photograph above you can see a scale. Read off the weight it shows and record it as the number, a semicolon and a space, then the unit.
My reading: 830; g
